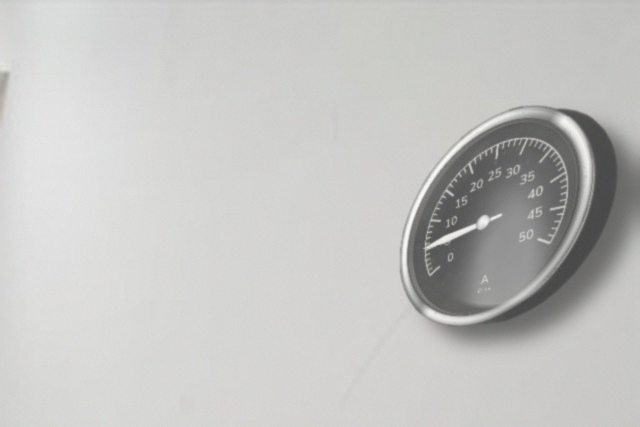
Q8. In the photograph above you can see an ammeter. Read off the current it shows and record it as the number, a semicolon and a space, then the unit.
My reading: 5; A
